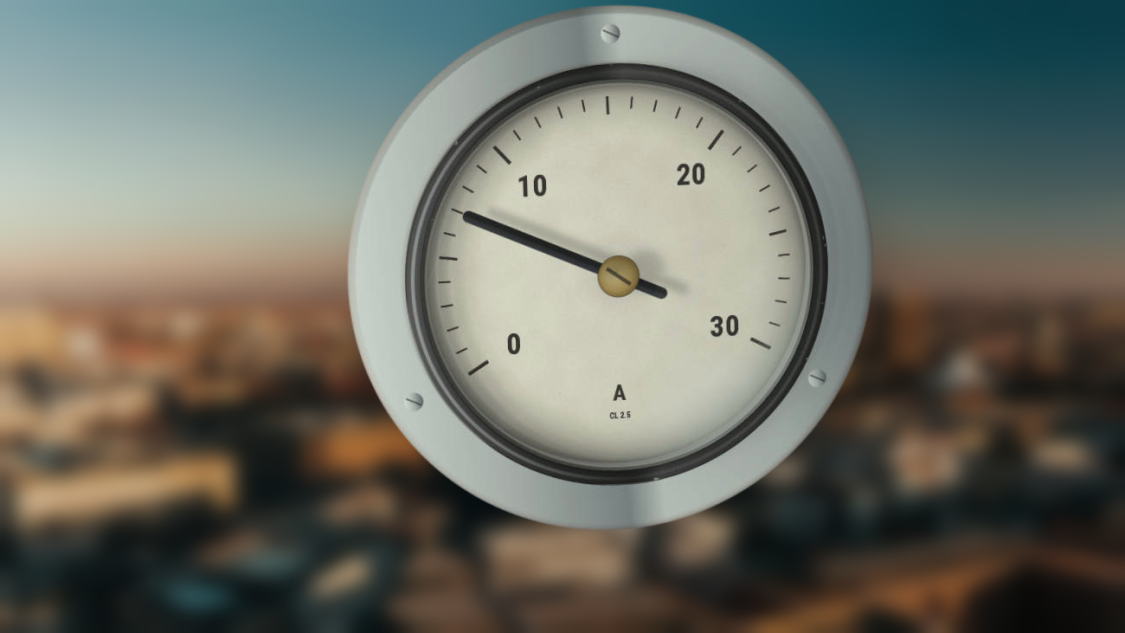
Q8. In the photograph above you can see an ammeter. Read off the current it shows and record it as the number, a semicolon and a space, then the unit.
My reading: 7; A
